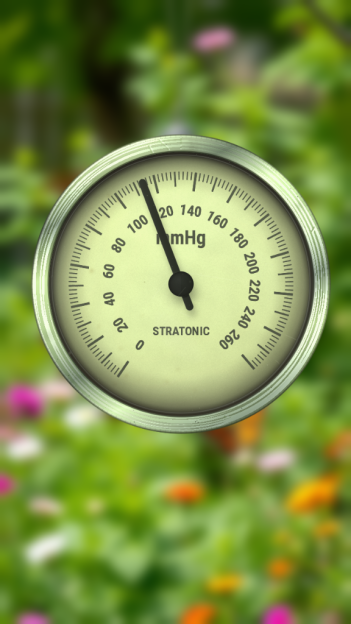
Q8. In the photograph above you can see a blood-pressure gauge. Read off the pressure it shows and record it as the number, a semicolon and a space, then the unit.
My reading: 114; mmHg
